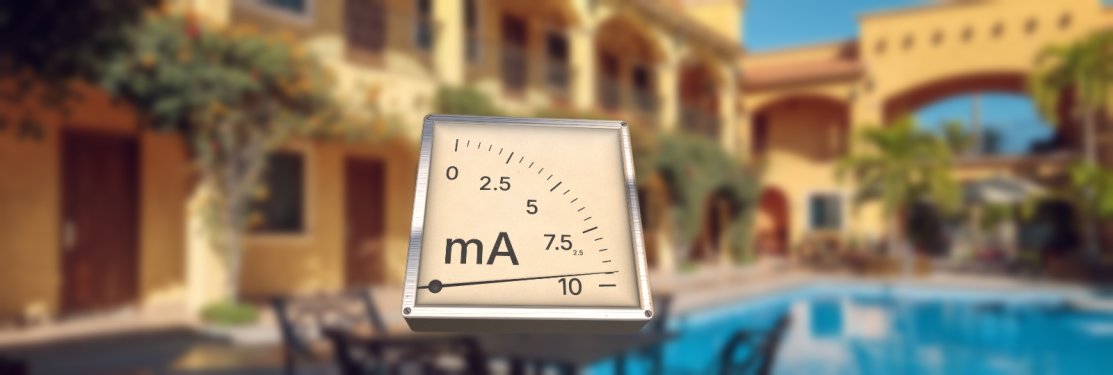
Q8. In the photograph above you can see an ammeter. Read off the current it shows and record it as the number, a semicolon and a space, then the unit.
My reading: 9.5; mA
